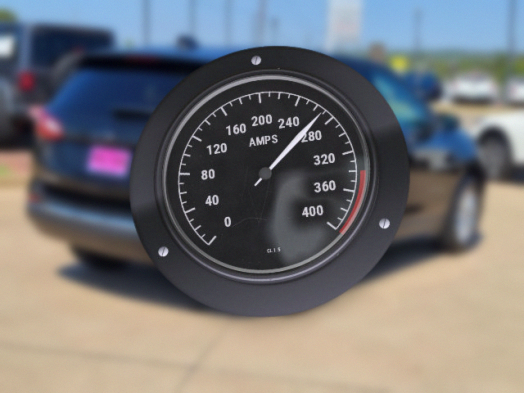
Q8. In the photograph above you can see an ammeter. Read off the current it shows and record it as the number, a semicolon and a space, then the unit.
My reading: 270; A
